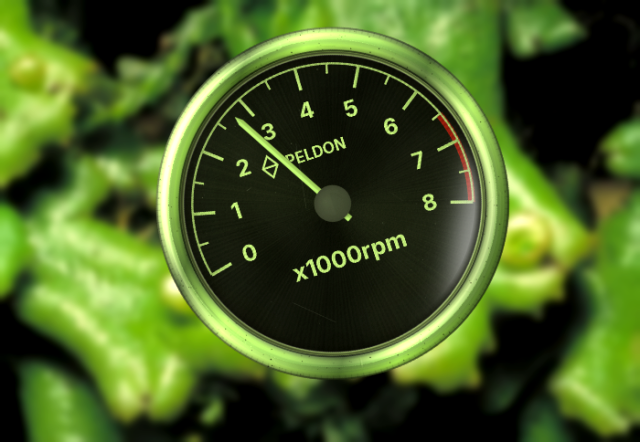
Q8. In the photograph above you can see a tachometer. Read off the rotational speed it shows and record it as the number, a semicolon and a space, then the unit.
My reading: 2750; rpm
